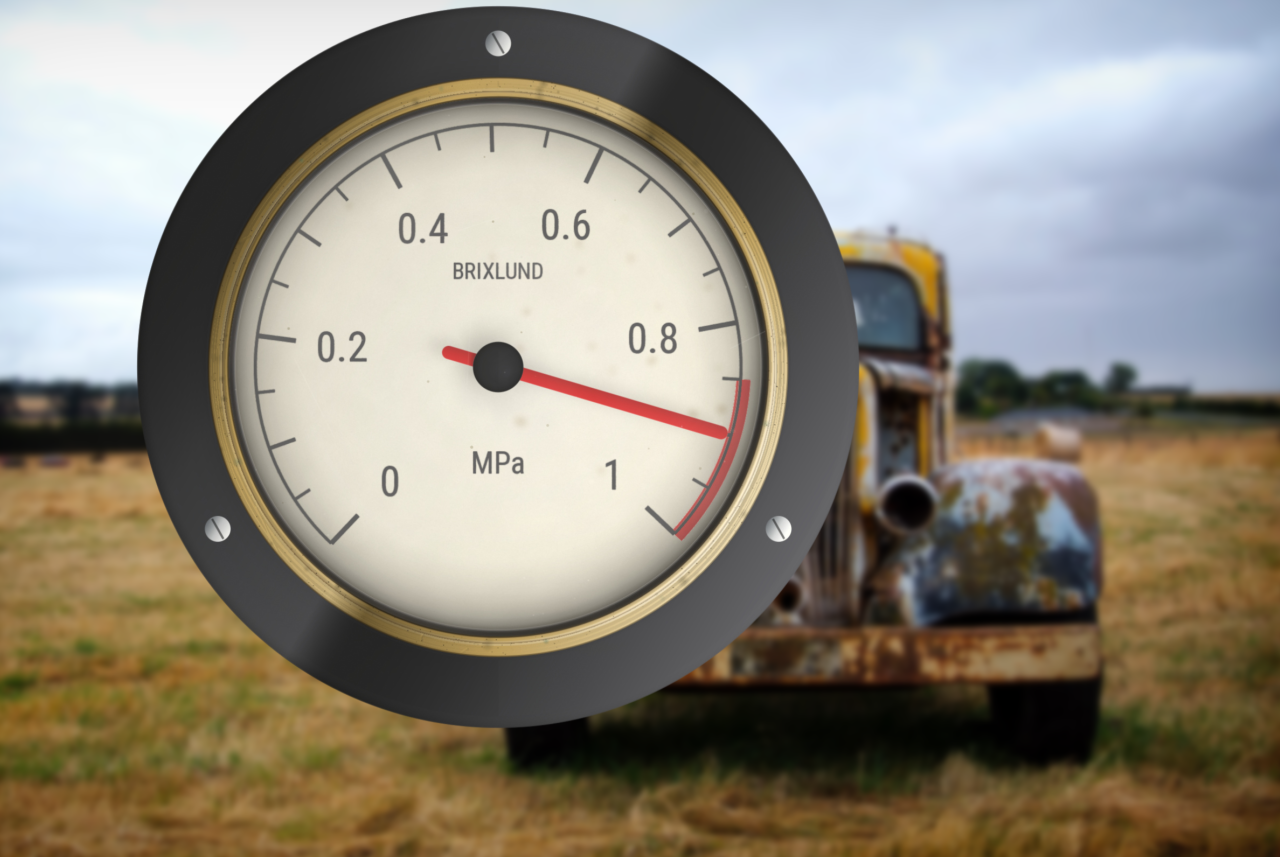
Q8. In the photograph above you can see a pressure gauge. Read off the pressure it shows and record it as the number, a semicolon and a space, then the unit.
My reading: 0.9; MPa
